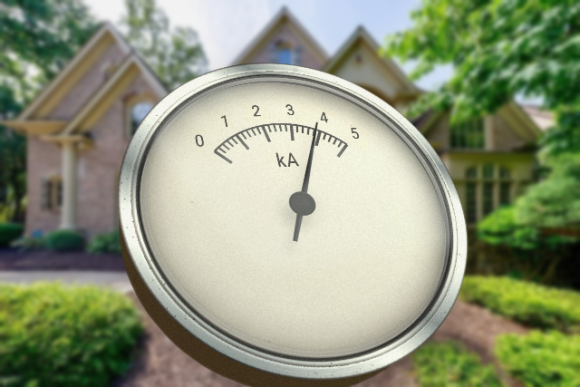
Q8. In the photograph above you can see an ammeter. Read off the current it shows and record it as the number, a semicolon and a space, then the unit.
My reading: 3.8; kA
